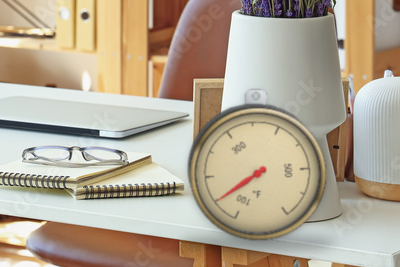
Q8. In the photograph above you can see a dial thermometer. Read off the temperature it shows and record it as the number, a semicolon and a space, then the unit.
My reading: 150; °F
